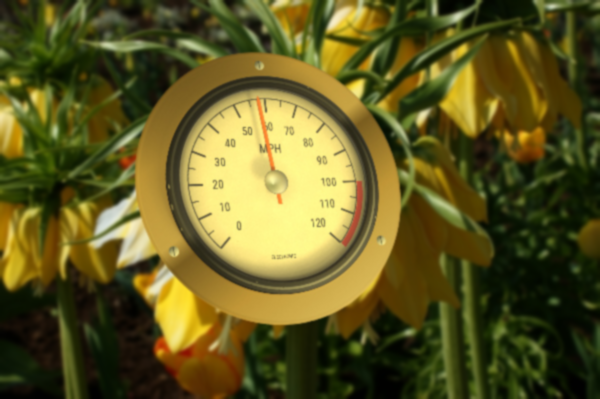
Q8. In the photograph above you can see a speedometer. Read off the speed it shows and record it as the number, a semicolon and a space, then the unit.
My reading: 57.5; mph
